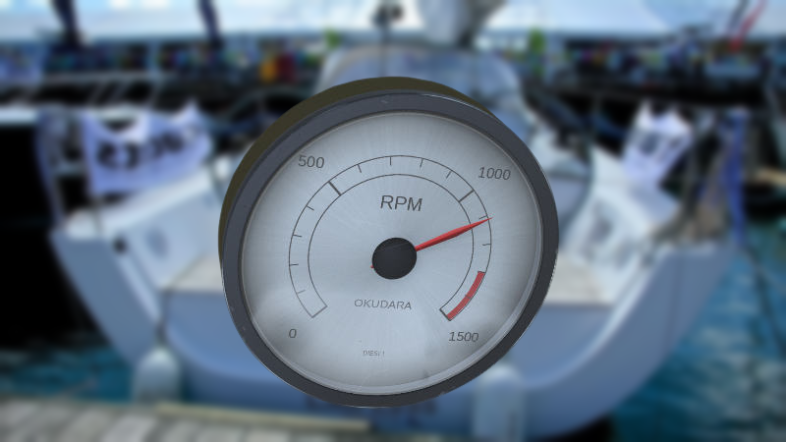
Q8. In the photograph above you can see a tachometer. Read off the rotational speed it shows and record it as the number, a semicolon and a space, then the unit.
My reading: 1100; rpm
